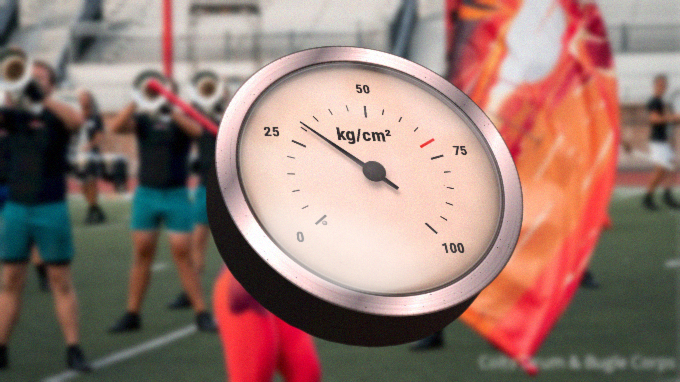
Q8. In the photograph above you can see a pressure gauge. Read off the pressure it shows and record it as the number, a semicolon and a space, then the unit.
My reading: 30; kg/cm²
